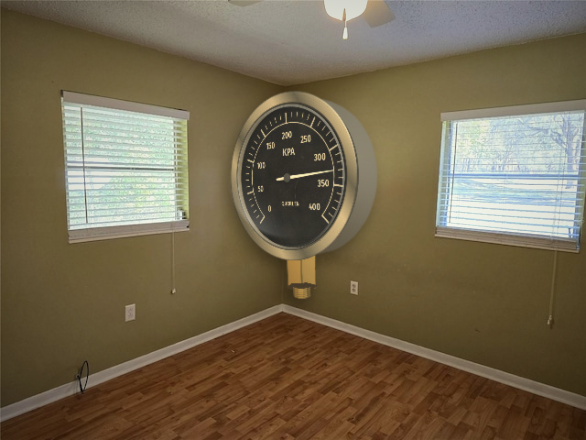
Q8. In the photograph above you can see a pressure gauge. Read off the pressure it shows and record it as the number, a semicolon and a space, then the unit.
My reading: 330; kPa
